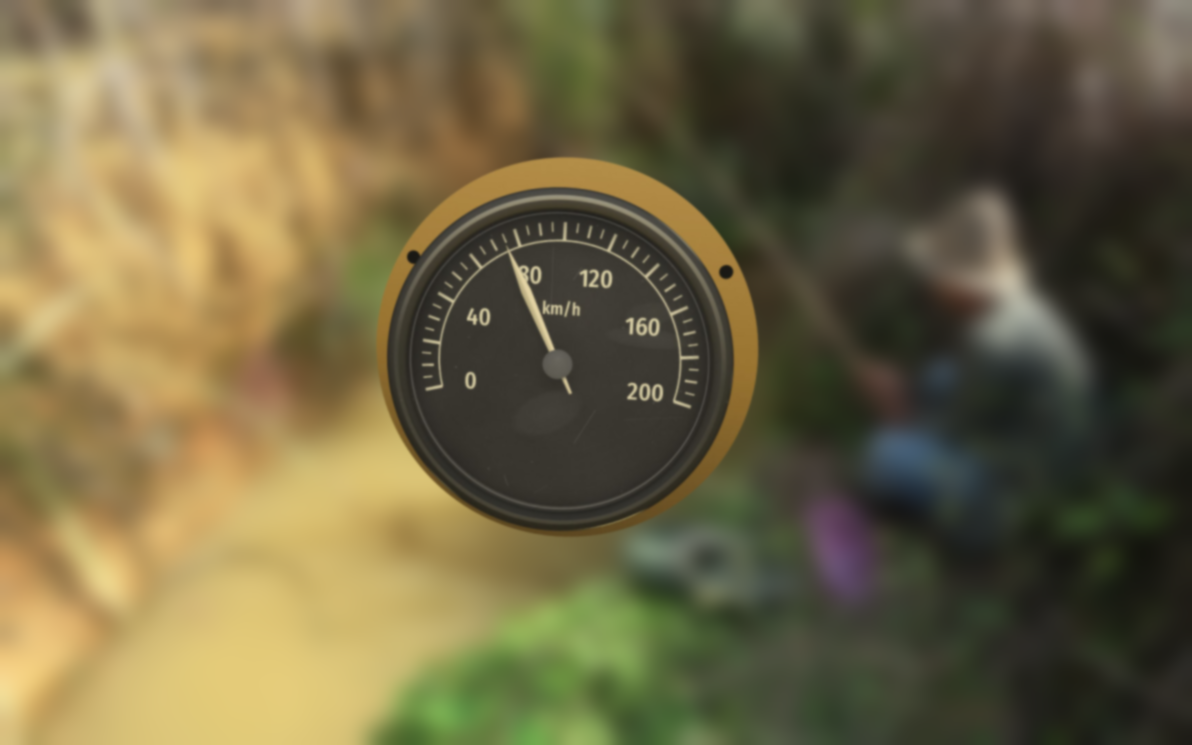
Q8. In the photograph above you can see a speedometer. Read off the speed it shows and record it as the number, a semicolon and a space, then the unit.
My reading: 75; km/h
